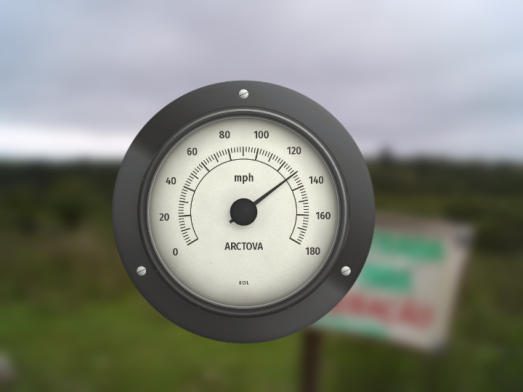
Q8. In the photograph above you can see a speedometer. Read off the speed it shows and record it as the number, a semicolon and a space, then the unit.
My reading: 130; mph
